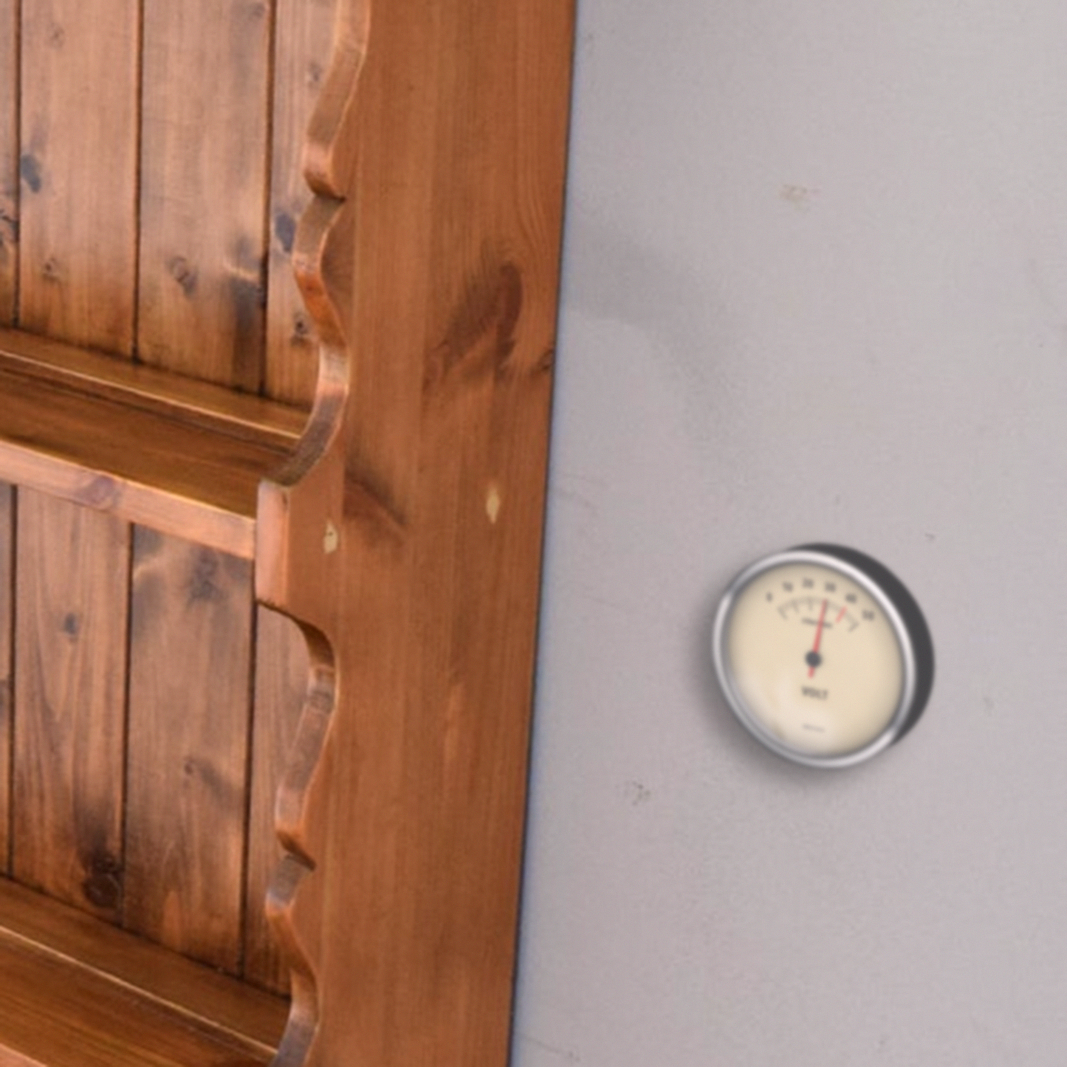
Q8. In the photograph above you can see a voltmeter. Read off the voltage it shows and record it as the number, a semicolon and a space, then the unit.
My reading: 30; V
